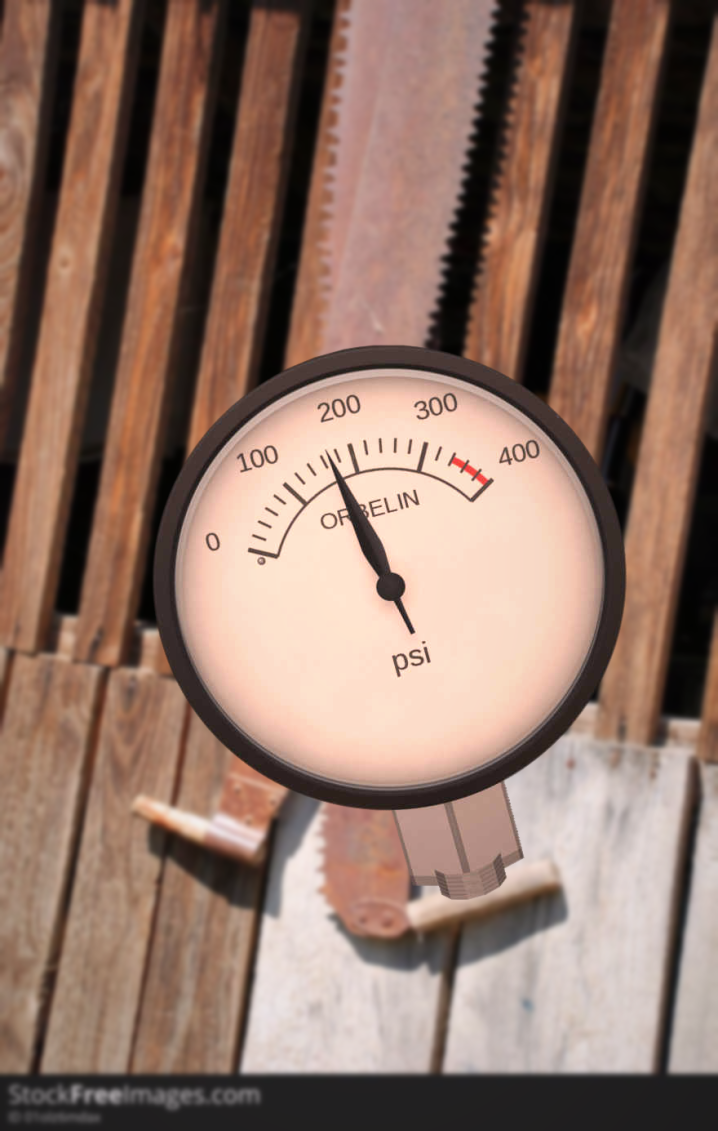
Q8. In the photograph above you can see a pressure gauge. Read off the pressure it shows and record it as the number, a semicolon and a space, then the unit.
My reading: 170; psi
